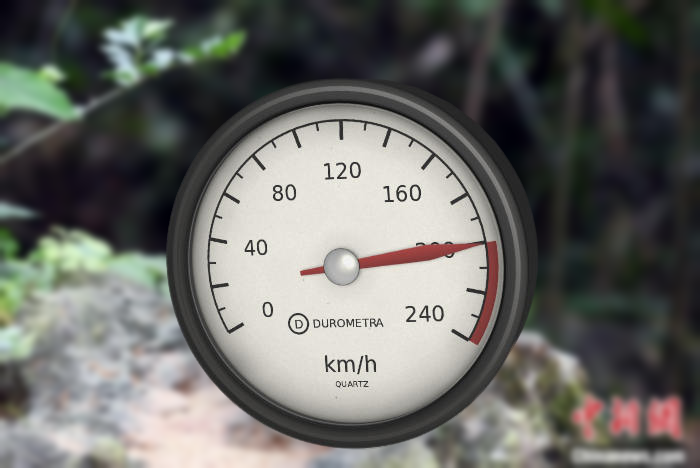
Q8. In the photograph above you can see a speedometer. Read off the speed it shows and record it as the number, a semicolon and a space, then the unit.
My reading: 200; km/h
